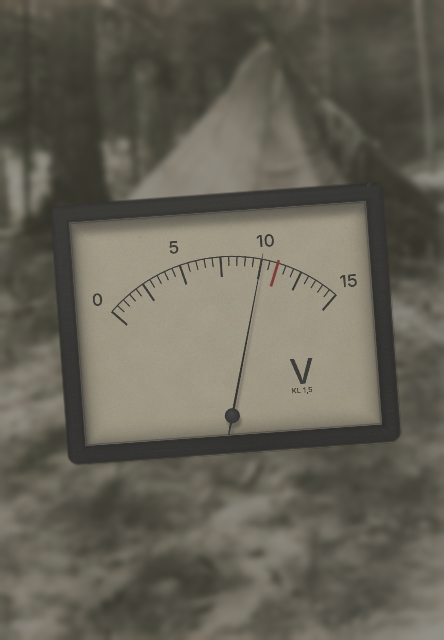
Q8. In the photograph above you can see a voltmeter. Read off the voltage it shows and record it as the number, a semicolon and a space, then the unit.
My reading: 10; V
